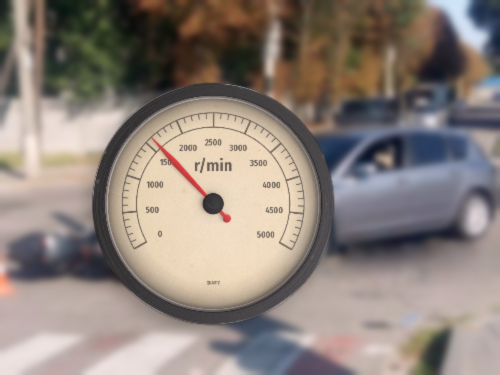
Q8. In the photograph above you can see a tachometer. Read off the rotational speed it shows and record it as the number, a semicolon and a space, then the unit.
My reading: 1600; rpm
